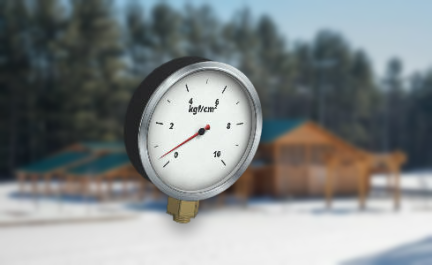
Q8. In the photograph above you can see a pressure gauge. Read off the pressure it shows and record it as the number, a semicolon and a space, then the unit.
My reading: 0.5; kg/cm²
